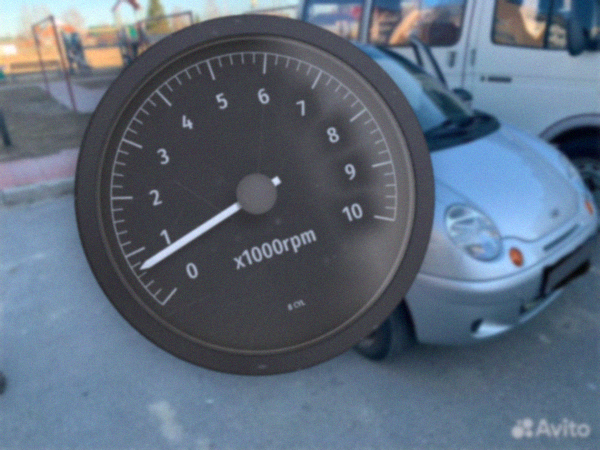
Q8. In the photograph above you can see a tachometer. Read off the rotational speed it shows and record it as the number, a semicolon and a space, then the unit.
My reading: 700; rpm
